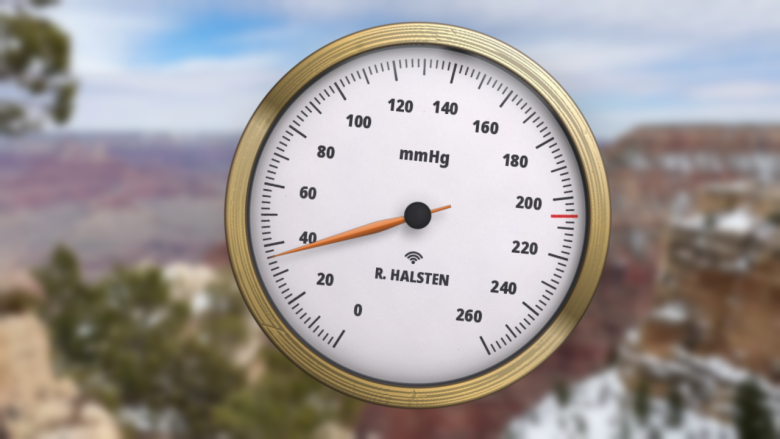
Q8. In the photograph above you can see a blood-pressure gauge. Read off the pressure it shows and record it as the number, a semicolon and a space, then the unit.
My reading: 36; mmHg
